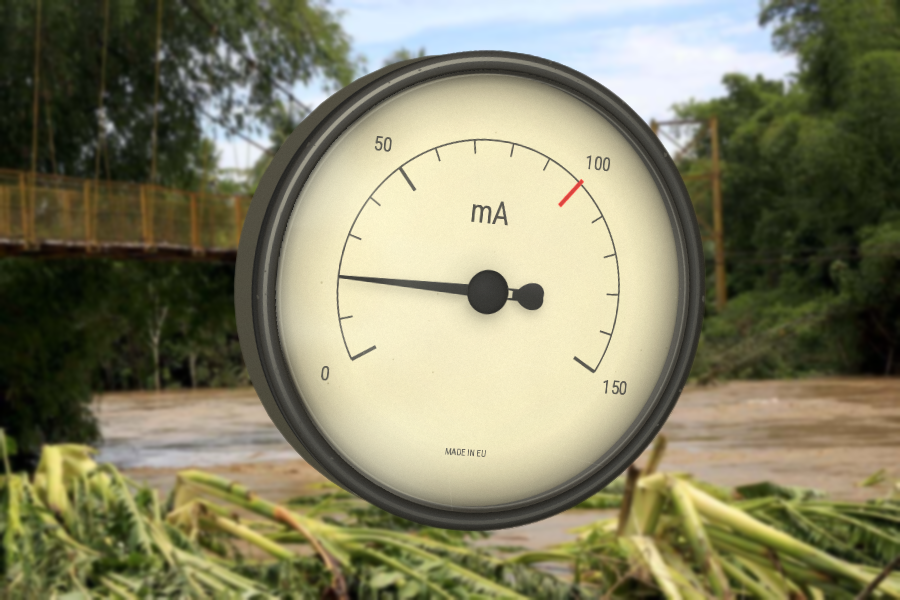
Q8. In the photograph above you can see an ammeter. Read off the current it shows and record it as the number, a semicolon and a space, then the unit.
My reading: 20; mA
